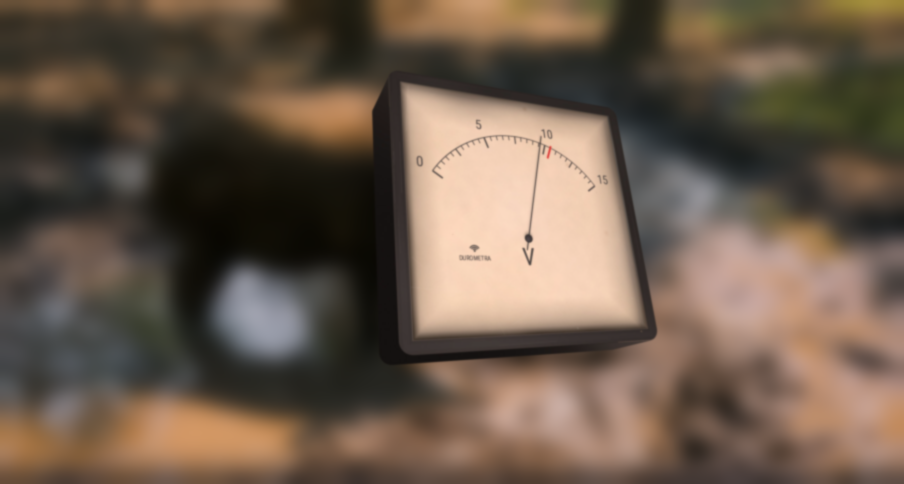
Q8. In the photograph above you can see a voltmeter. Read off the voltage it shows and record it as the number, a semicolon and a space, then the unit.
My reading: 9.5; V
